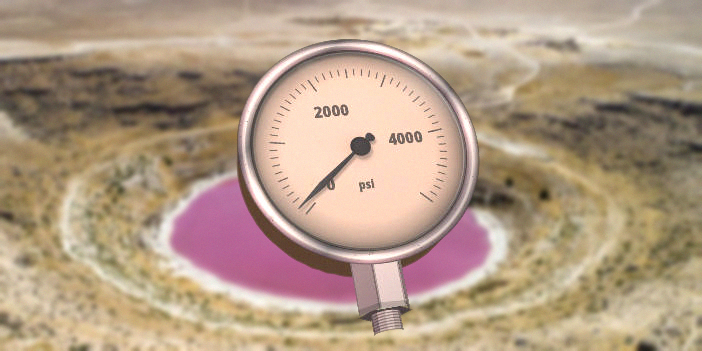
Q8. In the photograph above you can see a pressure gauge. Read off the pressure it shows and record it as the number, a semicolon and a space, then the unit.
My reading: 100; psi
